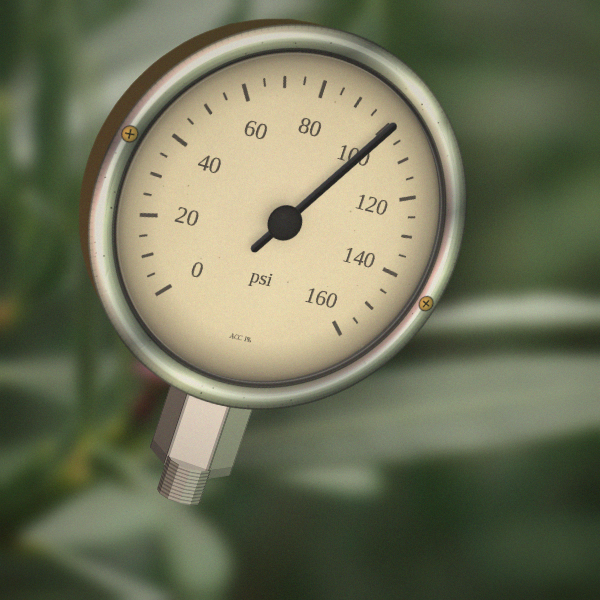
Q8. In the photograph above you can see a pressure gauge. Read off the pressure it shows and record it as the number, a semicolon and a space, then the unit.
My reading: 100; psi
